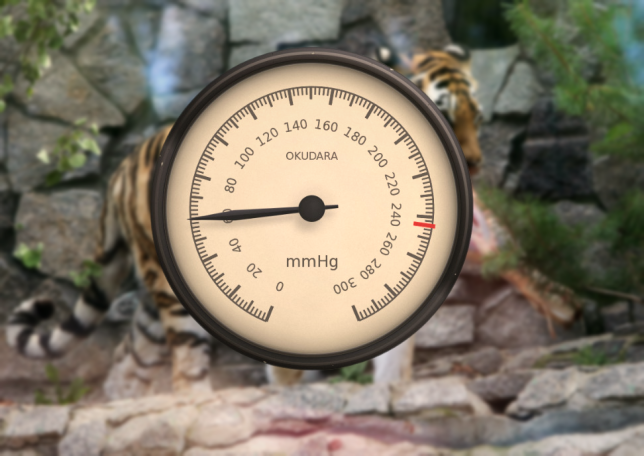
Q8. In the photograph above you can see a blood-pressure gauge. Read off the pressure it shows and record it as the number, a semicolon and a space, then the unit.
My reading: 60; mmHg
